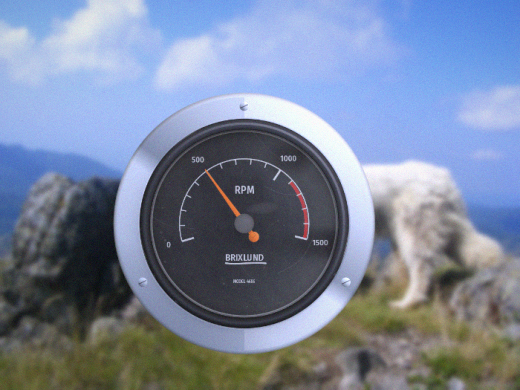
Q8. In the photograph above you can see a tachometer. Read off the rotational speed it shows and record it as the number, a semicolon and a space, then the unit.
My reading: 500; rpm
